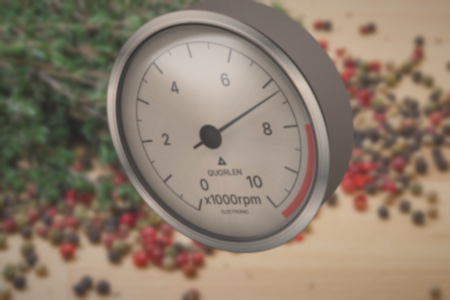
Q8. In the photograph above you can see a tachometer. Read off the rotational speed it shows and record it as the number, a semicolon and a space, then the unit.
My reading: 7250; rpm
